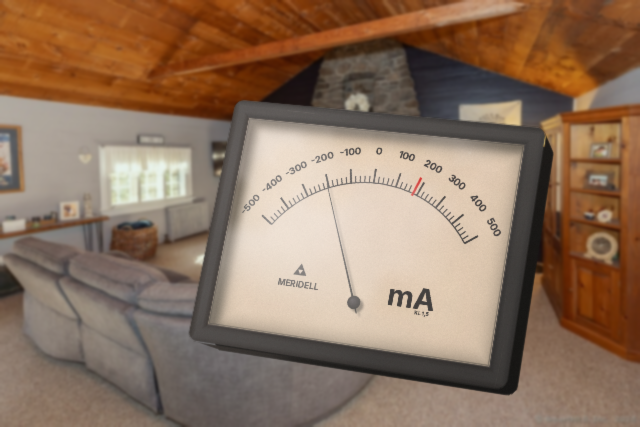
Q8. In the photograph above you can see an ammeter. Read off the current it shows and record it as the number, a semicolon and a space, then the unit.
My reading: -200; mA
